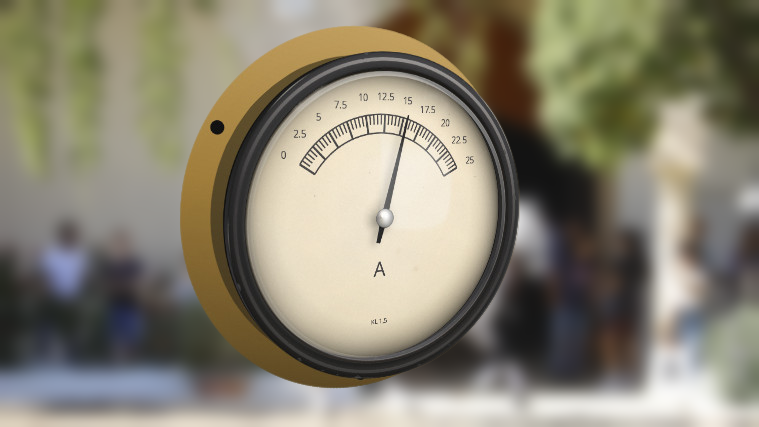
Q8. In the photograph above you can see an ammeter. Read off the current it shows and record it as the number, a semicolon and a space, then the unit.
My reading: 15; A
